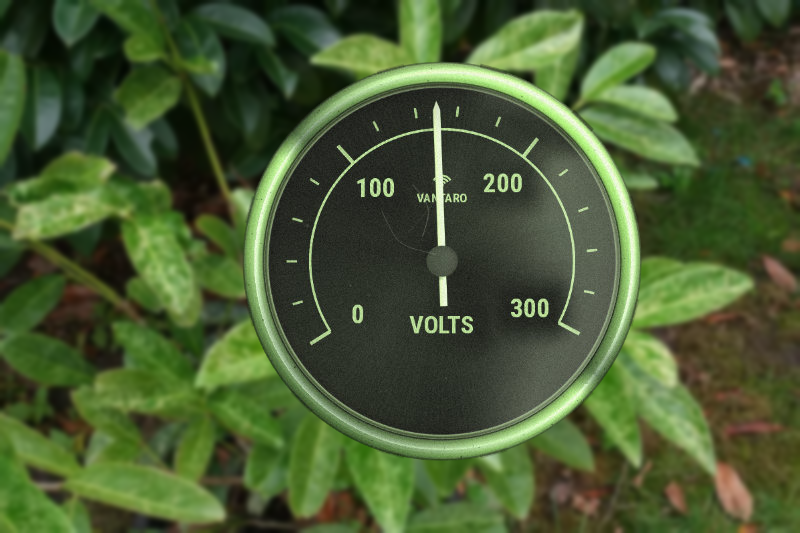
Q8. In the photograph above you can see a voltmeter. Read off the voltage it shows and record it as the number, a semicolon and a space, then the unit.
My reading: 150; V
